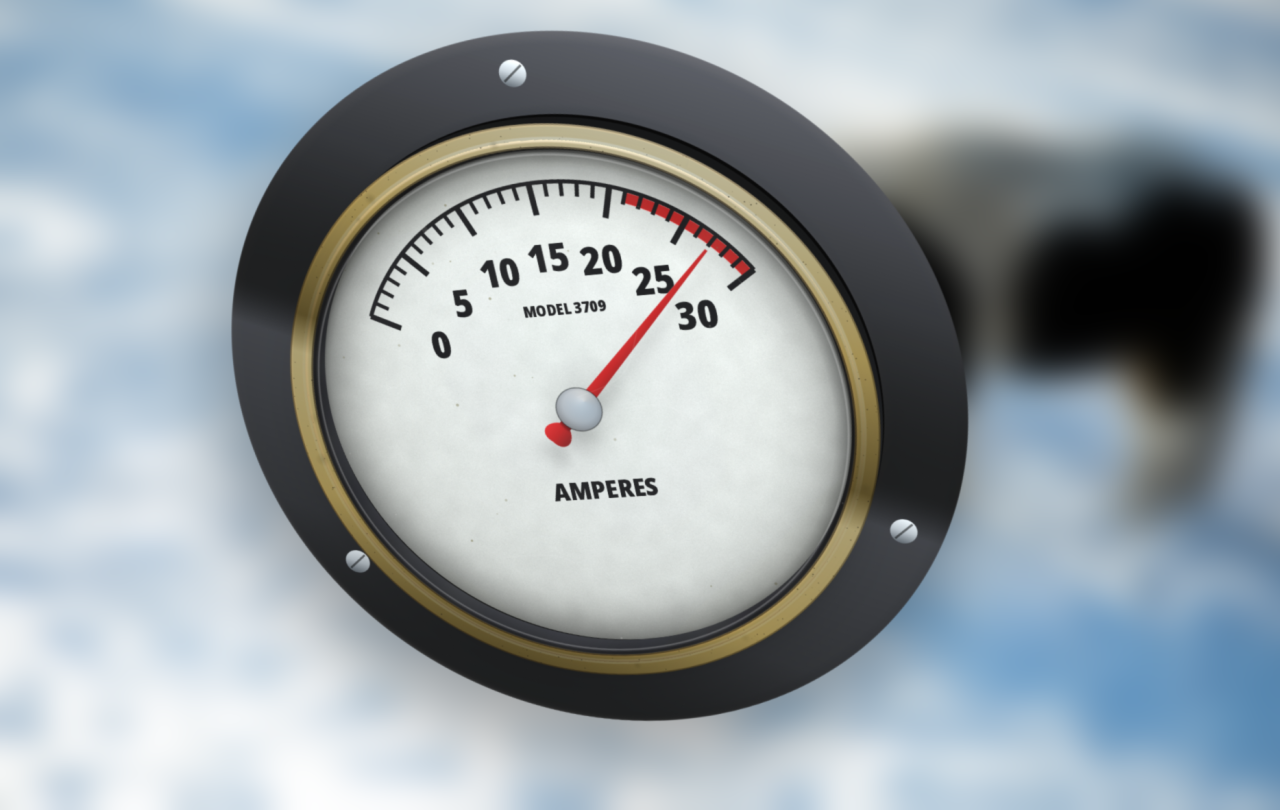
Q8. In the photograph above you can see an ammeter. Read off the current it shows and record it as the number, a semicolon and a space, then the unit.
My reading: 27; A
